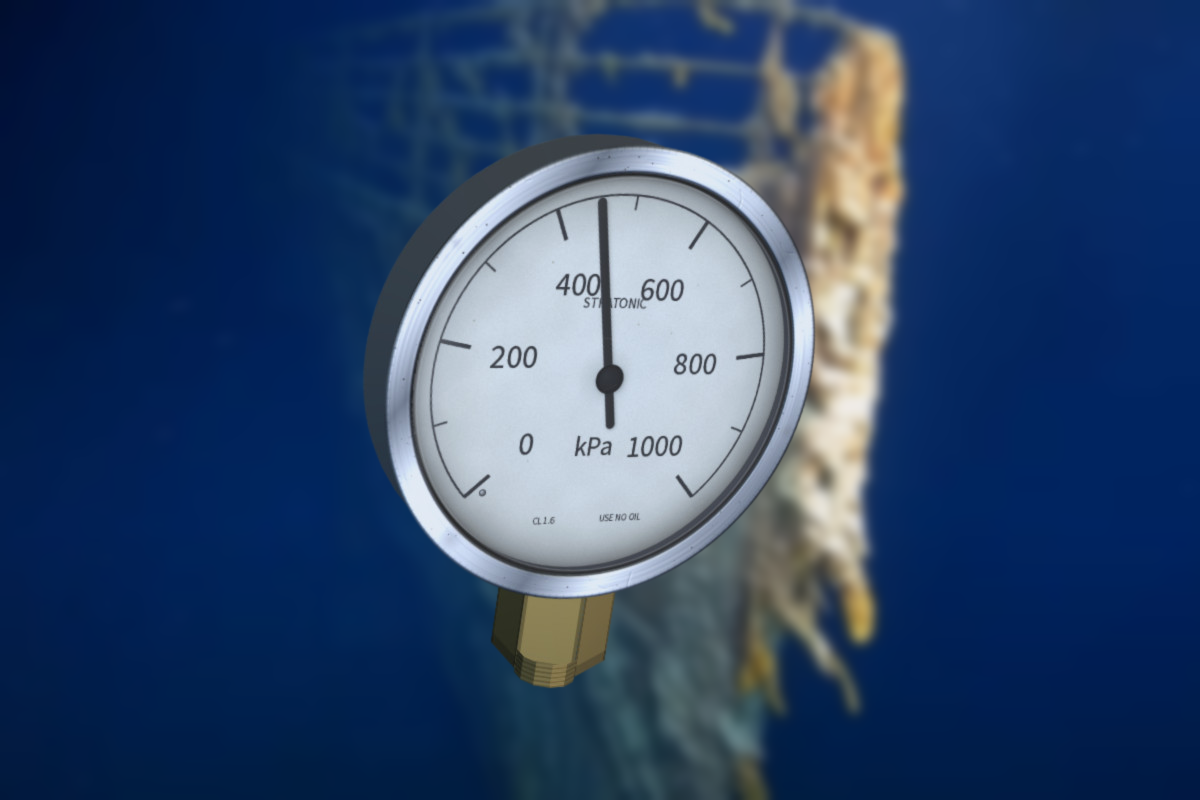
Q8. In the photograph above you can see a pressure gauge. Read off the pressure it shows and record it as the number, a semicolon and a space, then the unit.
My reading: 450; kPa
